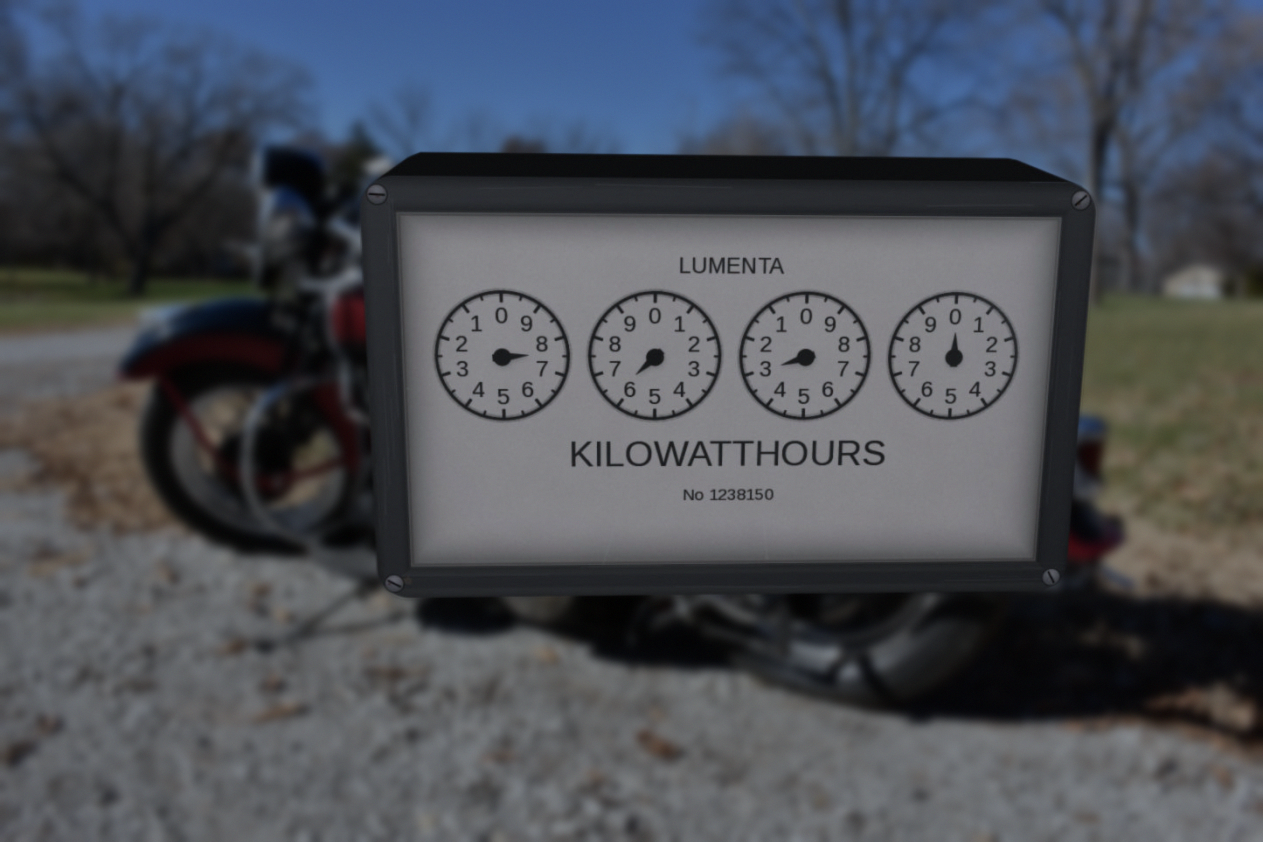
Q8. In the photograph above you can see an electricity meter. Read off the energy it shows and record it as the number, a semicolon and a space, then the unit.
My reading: 7630; kWh
